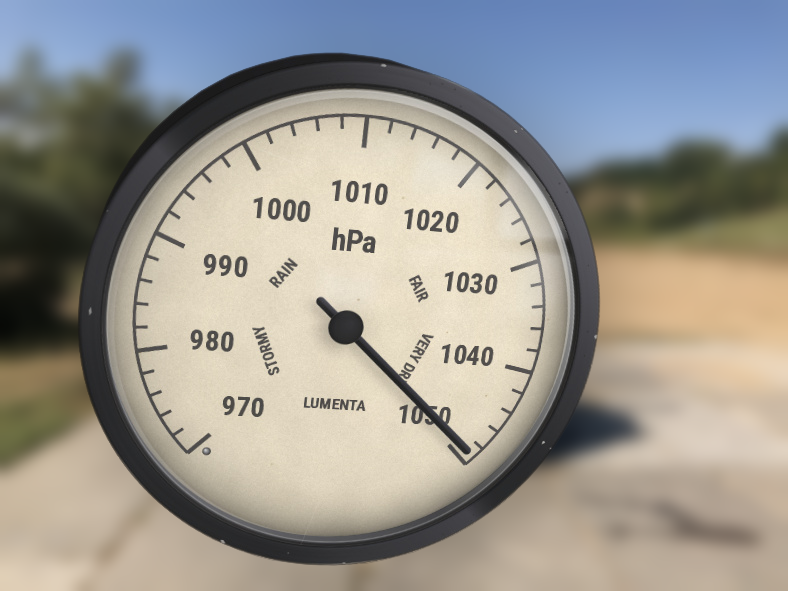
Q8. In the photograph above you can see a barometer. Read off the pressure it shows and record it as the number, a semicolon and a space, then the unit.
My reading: 1049; hPa
